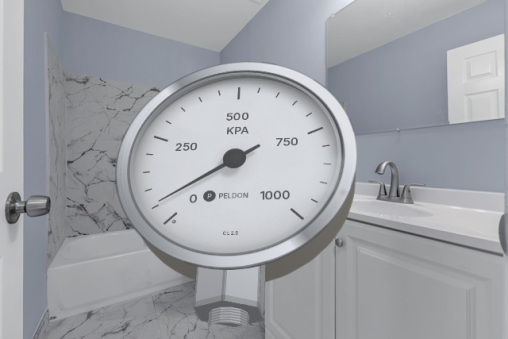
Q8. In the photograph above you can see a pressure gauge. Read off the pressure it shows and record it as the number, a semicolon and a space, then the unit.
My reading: 50; kPa
